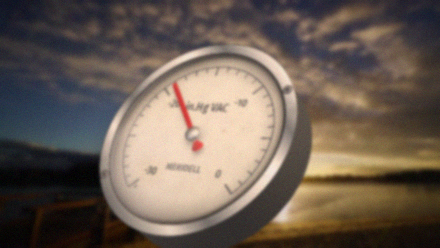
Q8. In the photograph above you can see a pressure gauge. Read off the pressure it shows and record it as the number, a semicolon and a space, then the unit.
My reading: -19; inHg
